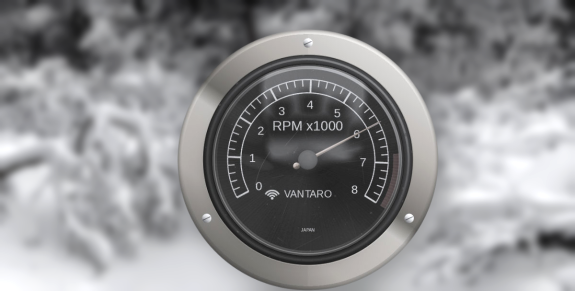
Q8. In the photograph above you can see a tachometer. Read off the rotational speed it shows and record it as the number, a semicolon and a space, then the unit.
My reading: 6000; rpm
